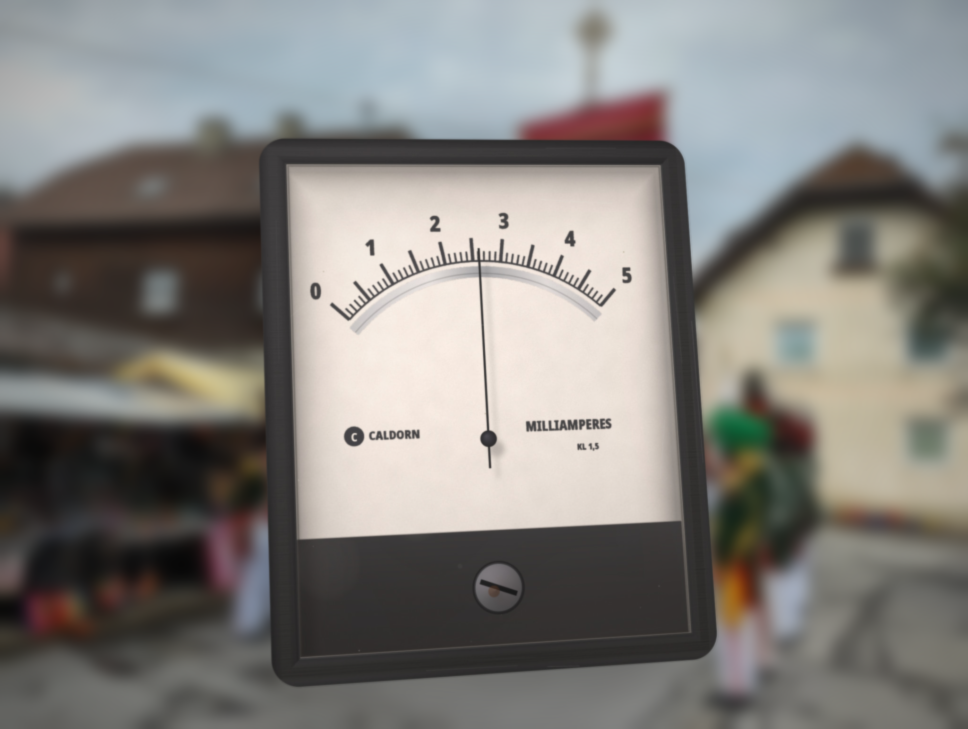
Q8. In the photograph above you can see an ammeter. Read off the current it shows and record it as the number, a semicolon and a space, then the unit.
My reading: 2.6; mA
